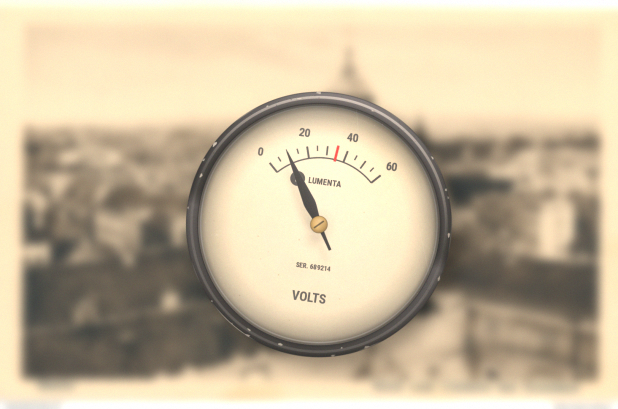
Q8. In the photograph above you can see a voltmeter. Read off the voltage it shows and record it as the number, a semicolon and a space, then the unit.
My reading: 10; V
